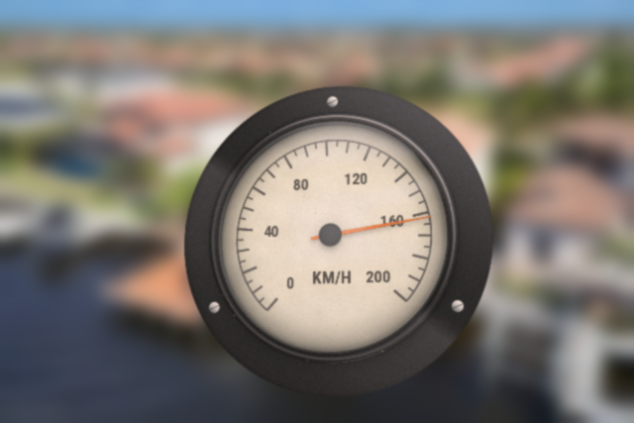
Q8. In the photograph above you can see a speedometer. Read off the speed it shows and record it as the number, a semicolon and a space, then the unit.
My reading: 162.5; km/h
